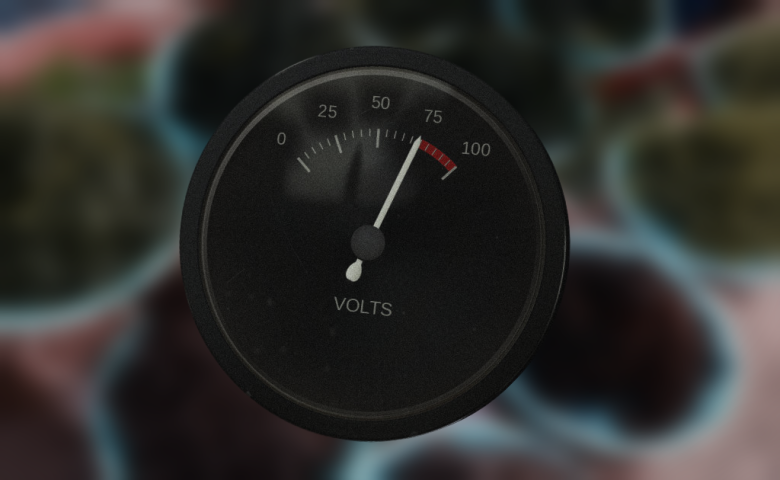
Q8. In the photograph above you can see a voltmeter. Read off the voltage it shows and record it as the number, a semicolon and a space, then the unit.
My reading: 75; V
